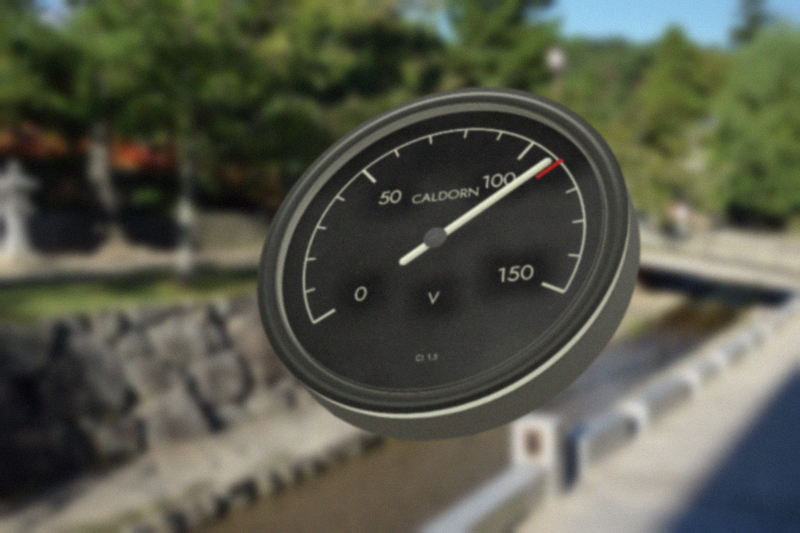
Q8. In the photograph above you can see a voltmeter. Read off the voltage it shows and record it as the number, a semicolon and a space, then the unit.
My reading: 110; V
